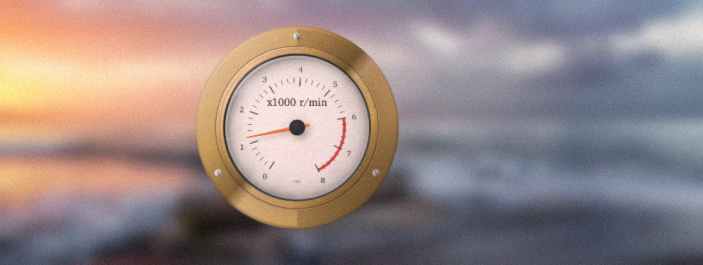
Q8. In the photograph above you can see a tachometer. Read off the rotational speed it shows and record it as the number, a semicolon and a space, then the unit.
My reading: 1200; rpm
